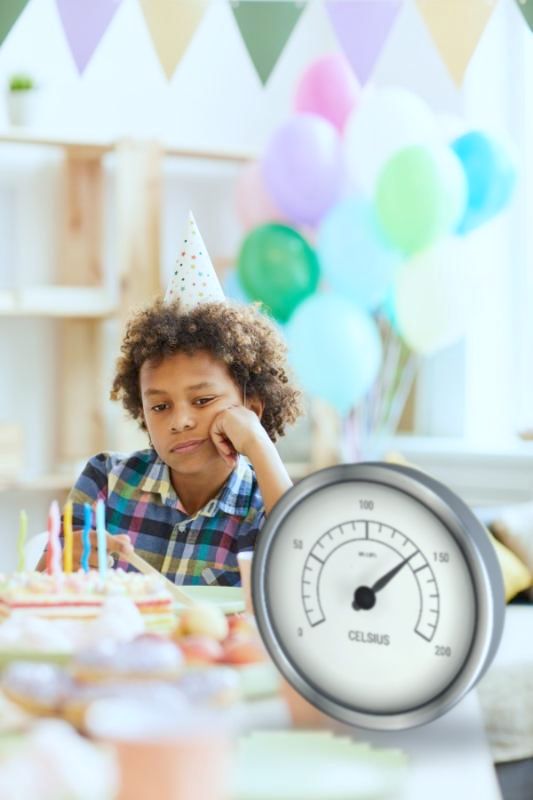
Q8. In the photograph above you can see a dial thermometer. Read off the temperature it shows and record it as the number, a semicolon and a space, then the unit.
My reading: 140; °C
